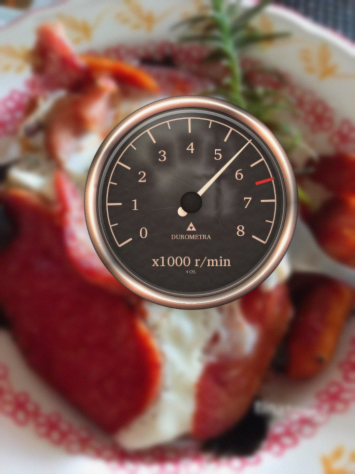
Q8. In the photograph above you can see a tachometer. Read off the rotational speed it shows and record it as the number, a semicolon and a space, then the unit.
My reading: 5500; rpm
